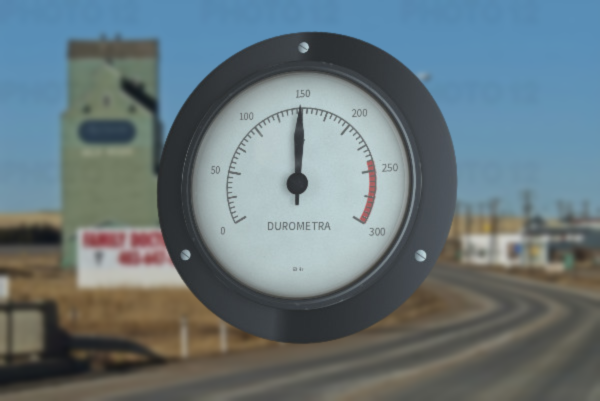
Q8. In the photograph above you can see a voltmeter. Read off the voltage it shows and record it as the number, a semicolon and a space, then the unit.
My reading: 150; V
